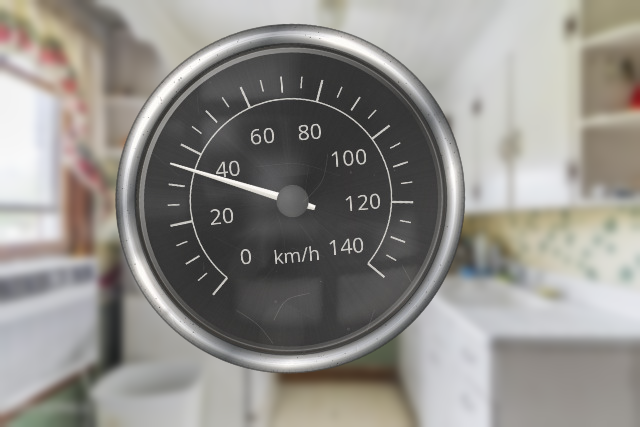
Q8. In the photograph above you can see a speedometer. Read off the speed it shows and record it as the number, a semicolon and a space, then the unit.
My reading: 35; km/h
